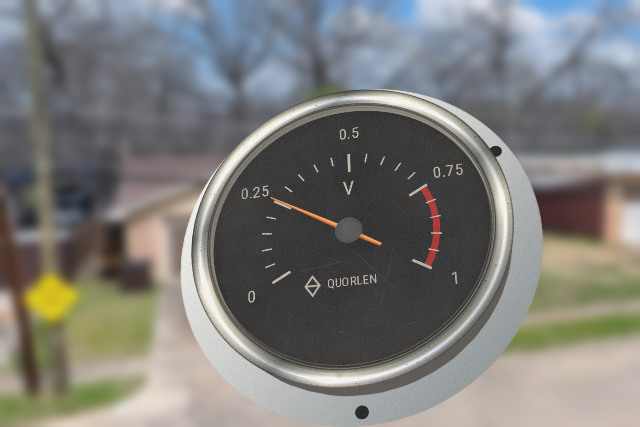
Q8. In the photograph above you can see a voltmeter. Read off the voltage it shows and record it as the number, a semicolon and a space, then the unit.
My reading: 0.25; V
